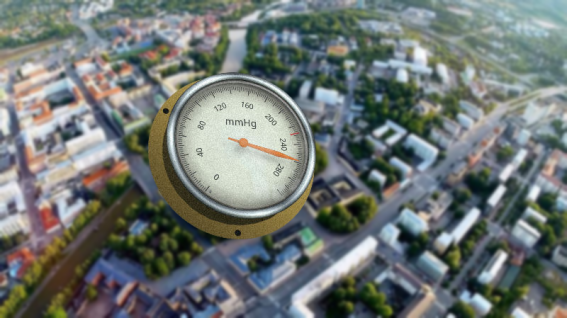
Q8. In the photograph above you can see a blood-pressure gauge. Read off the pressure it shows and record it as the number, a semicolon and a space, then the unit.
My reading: 260; mmHg
